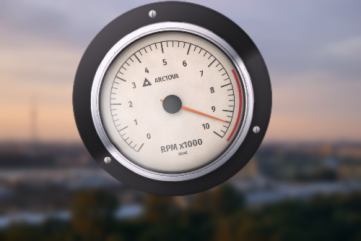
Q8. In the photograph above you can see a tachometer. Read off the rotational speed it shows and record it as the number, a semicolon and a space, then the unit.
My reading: 9400; rpm
